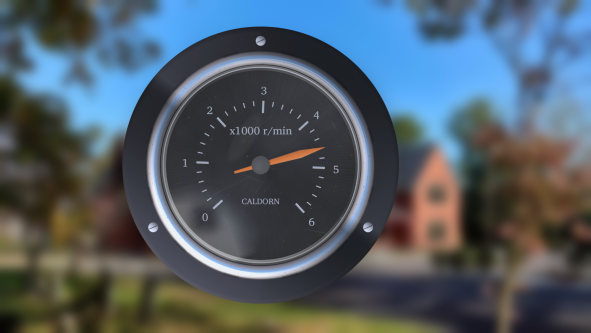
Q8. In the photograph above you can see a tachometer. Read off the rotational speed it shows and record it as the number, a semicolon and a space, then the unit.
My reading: 4600; rpm
